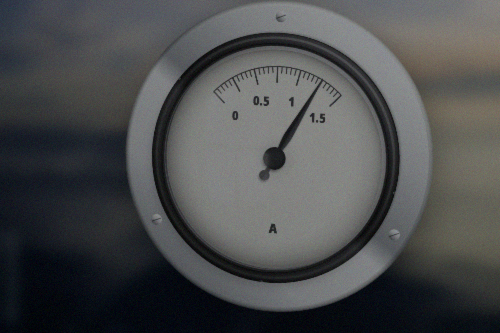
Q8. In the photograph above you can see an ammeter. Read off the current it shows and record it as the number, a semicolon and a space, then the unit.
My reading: 1.25; A
